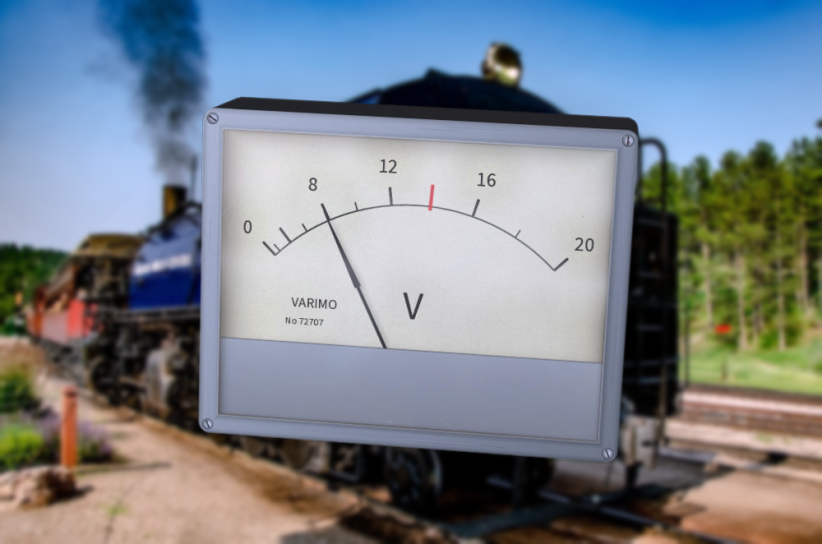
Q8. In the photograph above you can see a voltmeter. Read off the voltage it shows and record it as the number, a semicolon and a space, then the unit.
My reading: 8; V
